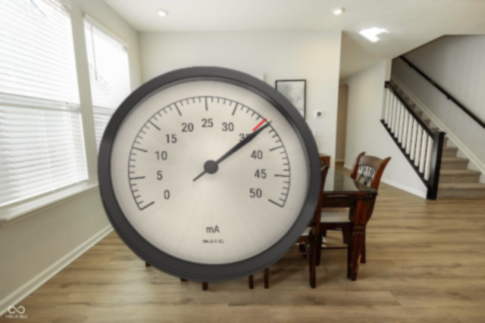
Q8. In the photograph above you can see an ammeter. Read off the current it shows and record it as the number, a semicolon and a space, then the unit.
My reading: 36; mA
